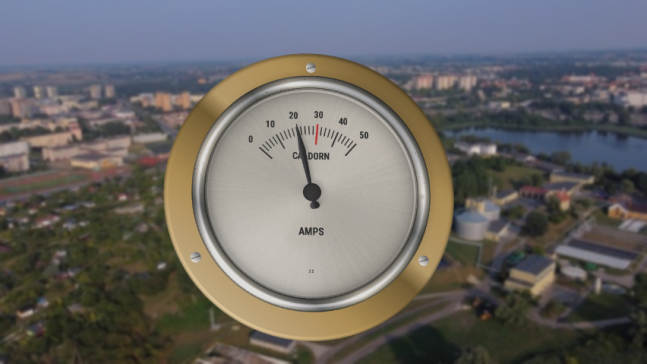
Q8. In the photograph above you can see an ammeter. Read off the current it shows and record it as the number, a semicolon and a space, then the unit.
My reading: 20; A
